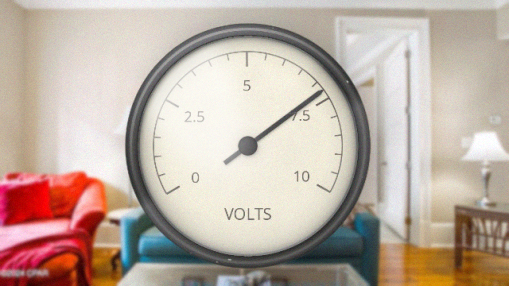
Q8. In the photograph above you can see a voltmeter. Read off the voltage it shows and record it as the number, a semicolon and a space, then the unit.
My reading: 7.25; V
